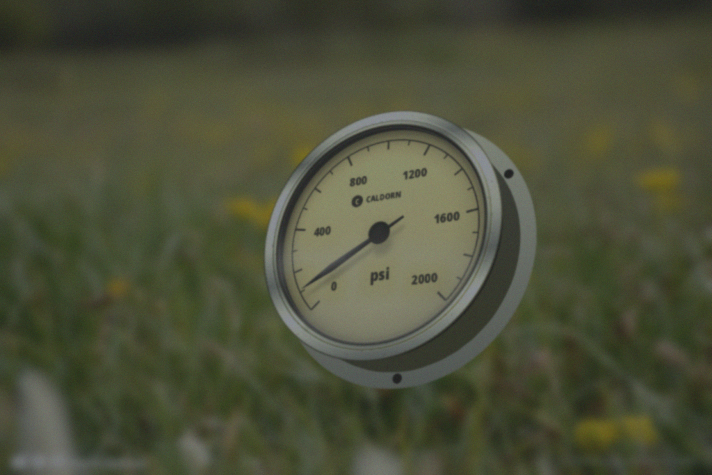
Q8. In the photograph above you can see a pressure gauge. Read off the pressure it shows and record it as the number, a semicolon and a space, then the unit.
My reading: 100; psi
